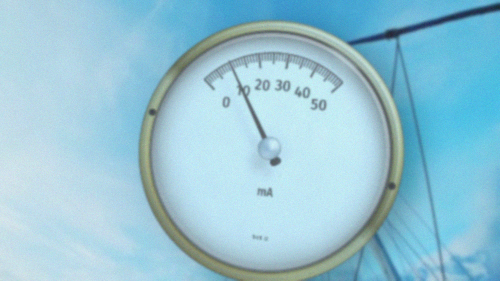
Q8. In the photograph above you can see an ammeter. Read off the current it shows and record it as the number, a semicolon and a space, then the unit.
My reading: 10; mA
